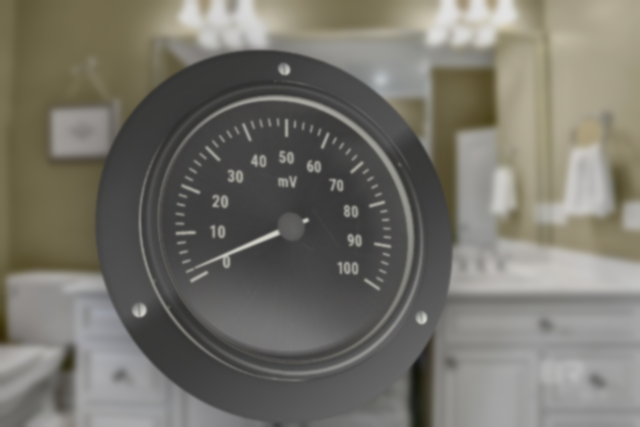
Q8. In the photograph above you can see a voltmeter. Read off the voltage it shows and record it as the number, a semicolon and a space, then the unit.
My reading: 2; mV
